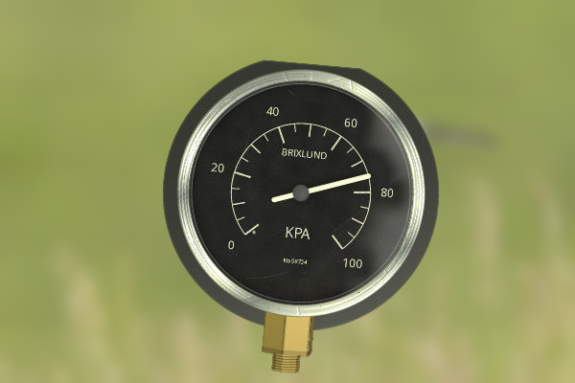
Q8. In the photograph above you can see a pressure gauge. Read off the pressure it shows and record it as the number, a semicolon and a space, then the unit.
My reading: 75; kPa
